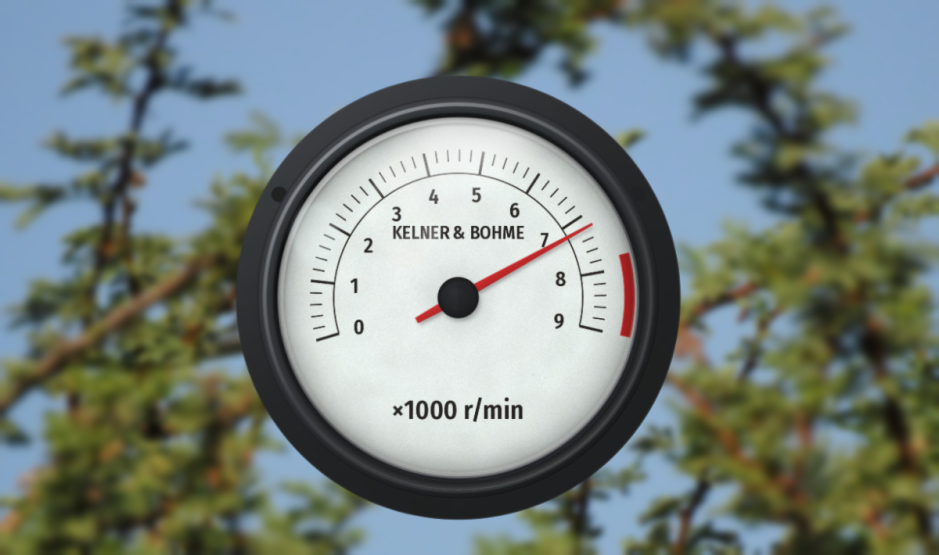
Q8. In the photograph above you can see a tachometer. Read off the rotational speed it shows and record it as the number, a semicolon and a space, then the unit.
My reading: 7200; rpm
